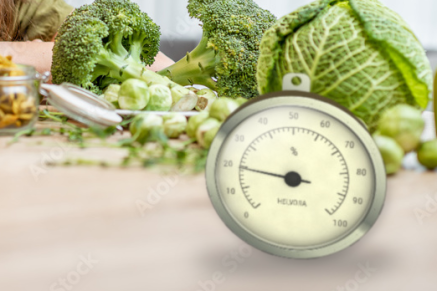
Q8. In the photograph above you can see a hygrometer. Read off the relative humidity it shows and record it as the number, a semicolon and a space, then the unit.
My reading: 20; %
